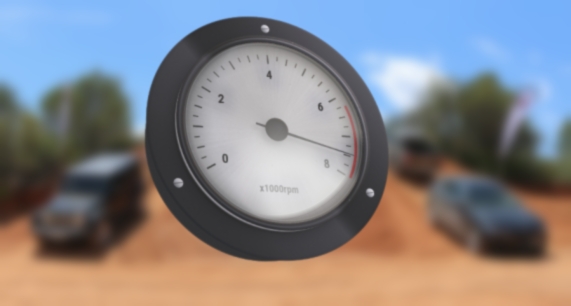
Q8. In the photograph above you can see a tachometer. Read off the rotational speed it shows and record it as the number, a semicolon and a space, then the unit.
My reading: 7500; rpm
